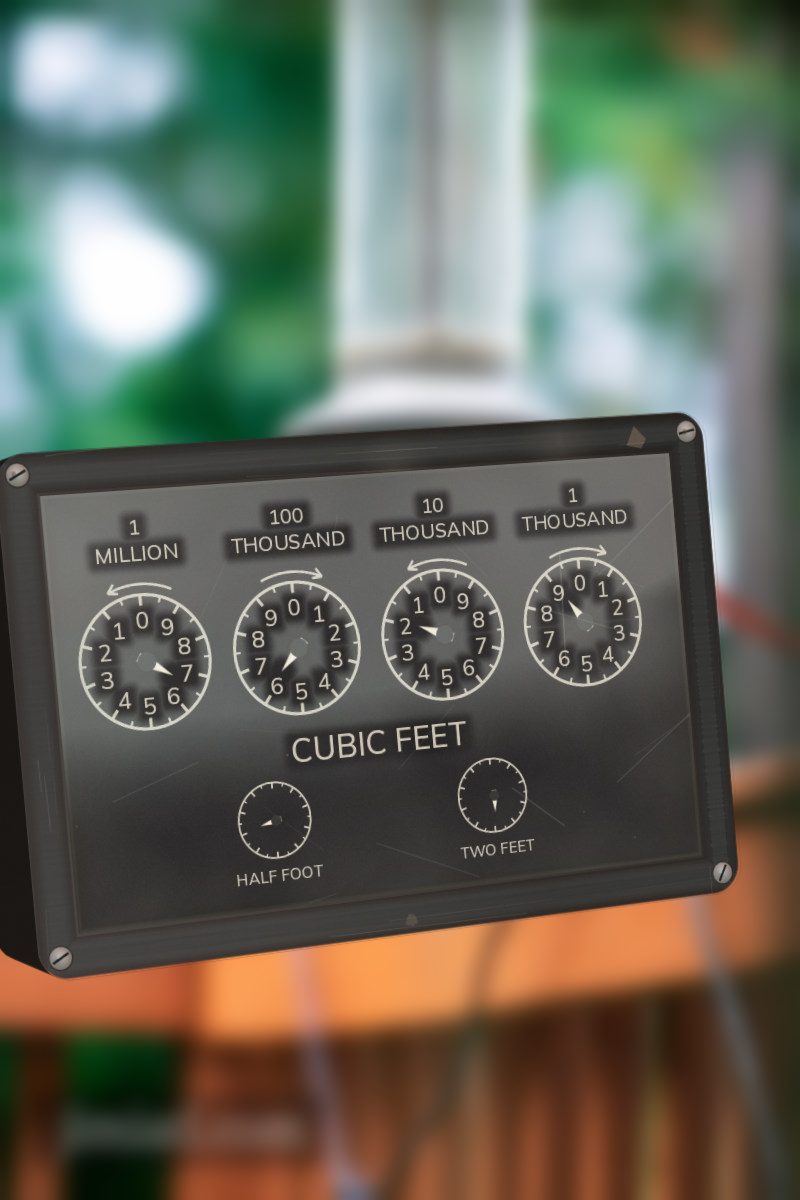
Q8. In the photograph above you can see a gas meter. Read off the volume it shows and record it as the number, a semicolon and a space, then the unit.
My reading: 661900; ft³
